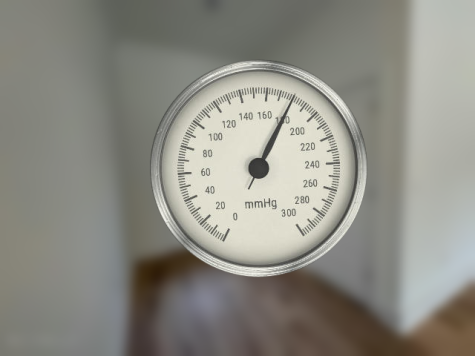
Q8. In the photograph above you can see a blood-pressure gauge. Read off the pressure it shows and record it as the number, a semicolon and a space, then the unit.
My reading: 180; mmHg
